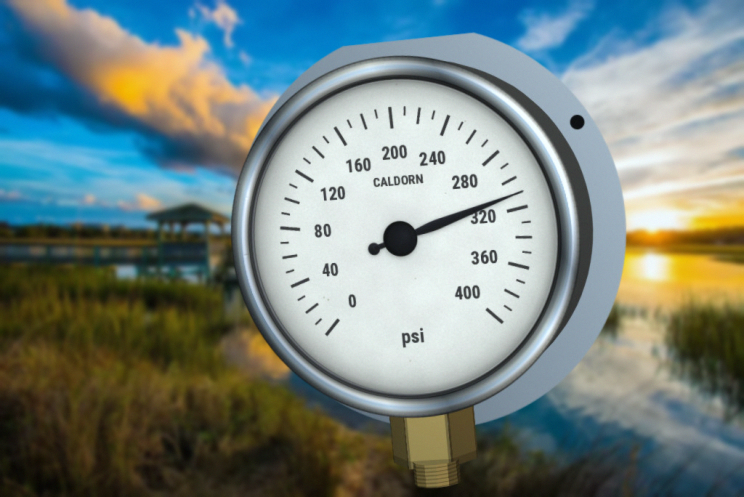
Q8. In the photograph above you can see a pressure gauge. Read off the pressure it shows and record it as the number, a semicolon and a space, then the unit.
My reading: 310; psi
